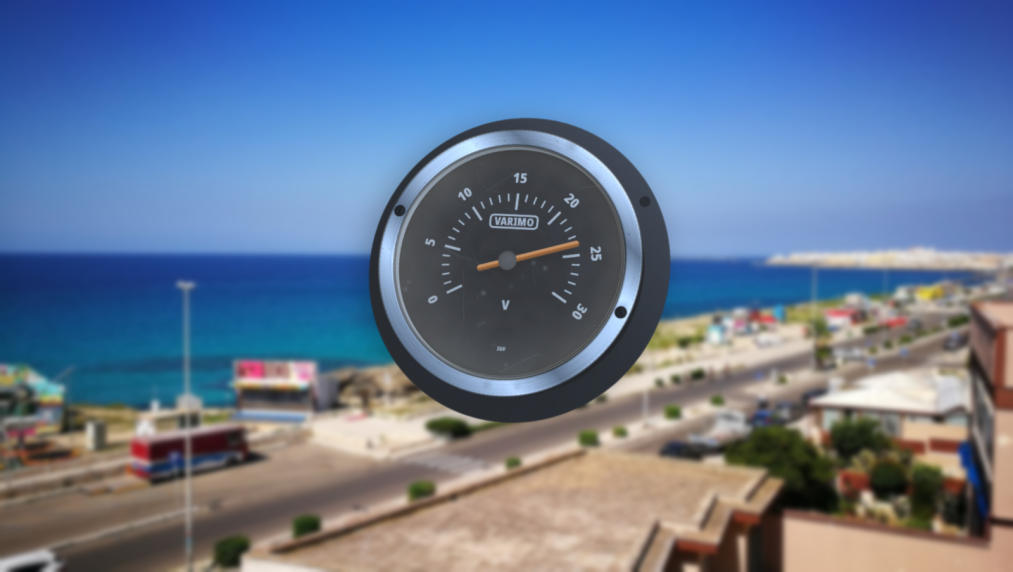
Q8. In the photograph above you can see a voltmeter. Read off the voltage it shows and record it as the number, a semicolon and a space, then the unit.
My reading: 24; V
